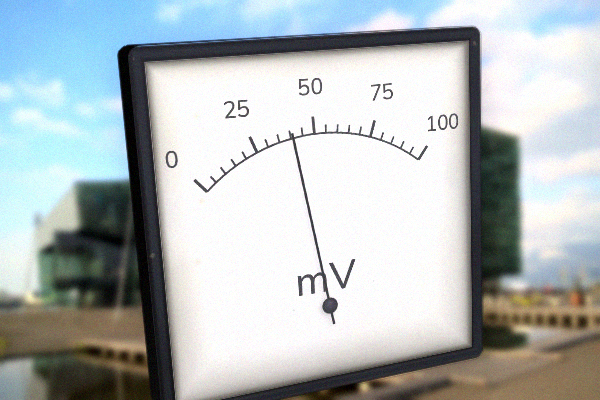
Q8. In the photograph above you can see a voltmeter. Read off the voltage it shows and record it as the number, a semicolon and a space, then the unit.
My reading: 40; mV
